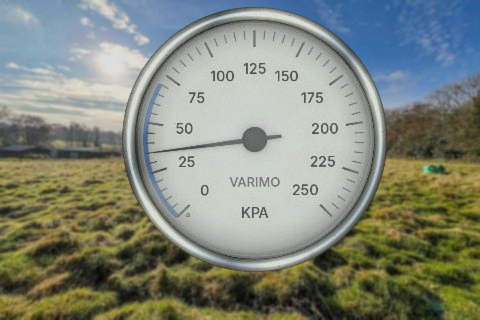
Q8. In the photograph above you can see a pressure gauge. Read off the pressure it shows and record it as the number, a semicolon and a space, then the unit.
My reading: 35; kPa
